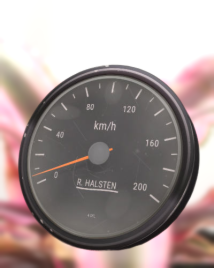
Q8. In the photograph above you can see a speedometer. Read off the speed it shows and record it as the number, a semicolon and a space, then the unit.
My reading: 5; km/h
